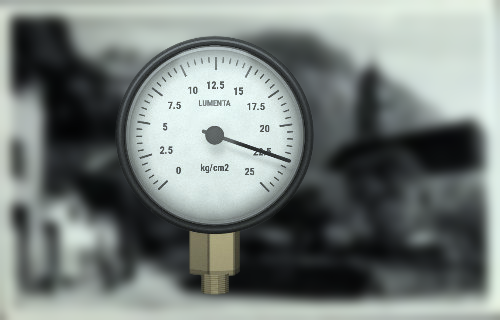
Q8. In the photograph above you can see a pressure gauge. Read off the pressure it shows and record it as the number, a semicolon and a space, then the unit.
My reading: 22.5; kg/cm²
